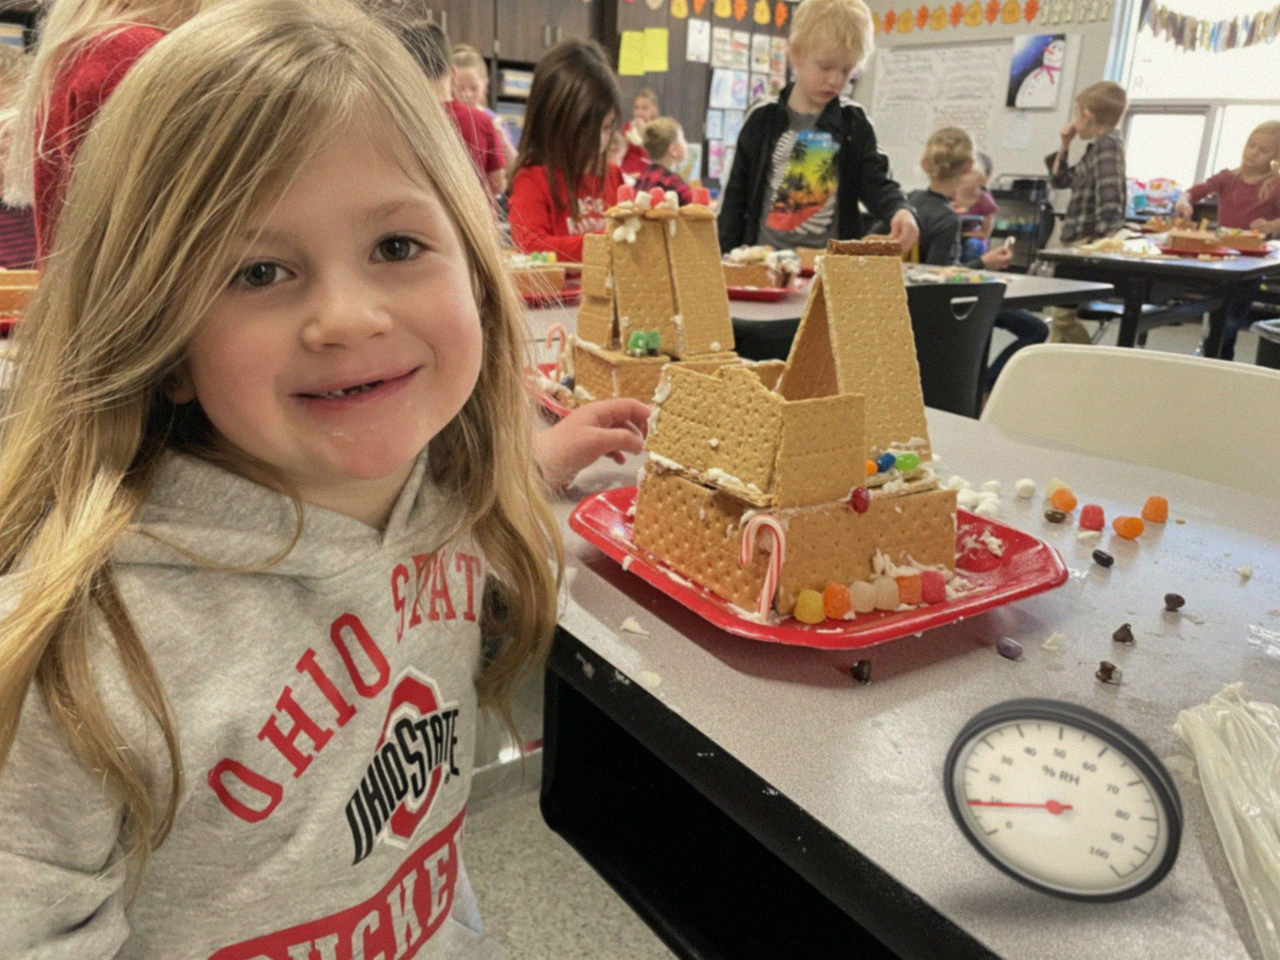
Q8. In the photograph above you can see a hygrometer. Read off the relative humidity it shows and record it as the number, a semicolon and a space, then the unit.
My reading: 10; %
